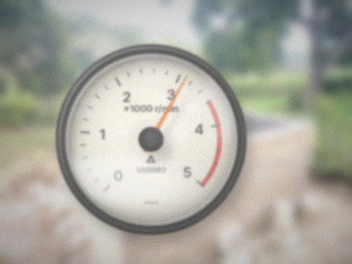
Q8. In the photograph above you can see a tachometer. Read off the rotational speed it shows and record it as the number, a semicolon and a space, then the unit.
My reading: 3100; rpm
